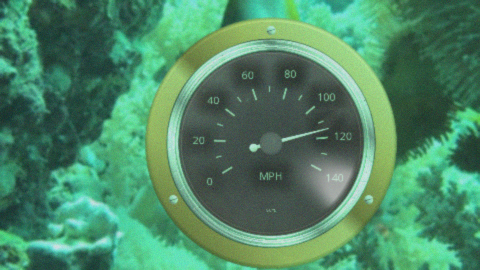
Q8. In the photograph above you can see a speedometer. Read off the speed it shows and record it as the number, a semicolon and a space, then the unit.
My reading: 115; mph
